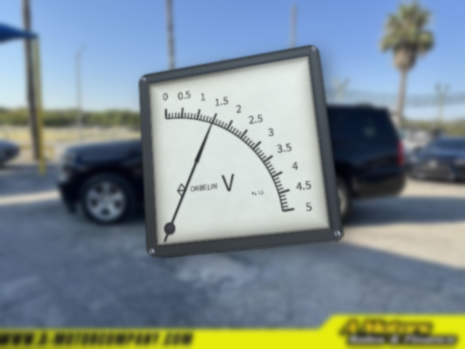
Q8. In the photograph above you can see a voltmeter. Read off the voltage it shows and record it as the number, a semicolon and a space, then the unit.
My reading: 1.5; V
